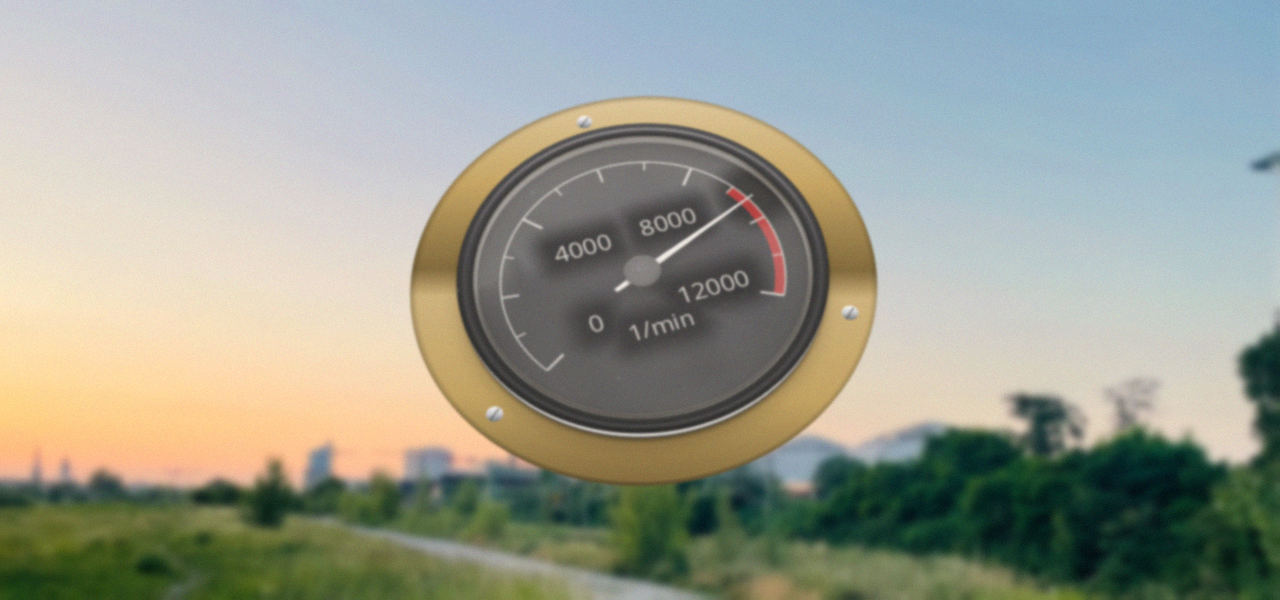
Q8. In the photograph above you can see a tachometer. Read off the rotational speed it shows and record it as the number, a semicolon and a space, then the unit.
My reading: 9500; rpm
